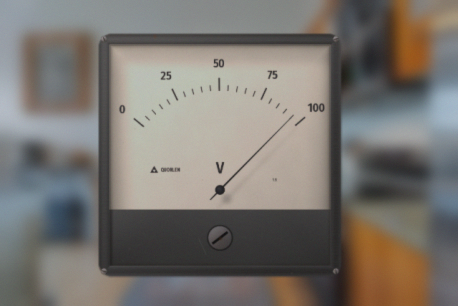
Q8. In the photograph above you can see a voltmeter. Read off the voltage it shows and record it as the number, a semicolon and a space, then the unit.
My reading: 95; V
